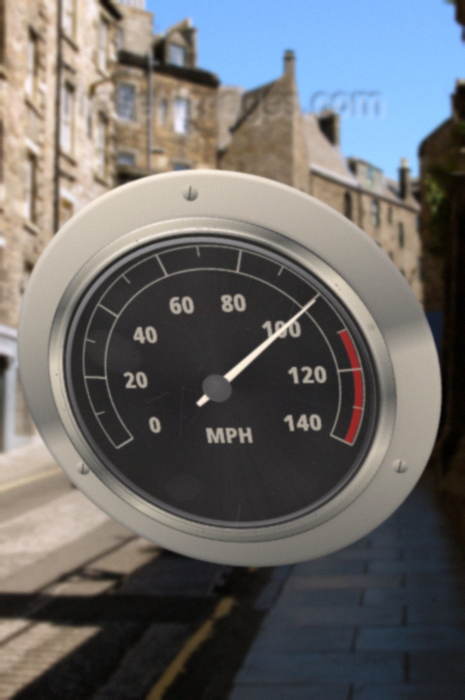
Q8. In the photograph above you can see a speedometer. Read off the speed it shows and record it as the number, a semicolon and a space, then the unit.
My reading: 100; mph
